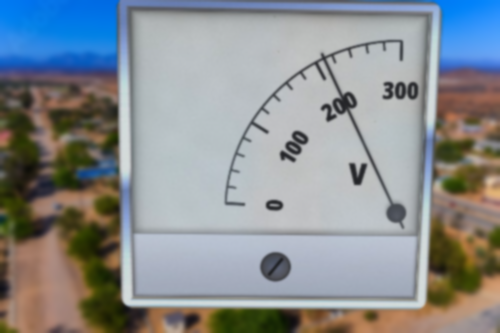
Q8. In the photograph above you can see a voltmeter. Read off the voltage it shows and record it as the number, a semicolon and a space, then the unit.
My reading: 210; V
